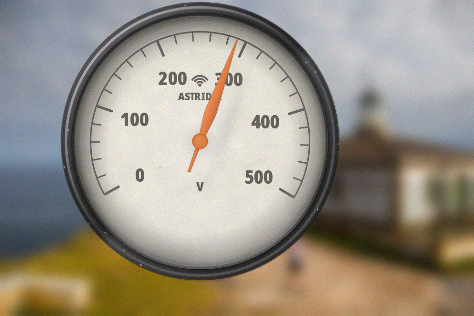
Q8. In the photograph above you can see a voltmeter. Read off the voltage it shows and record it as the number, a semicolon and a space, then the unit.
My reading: 290; V
